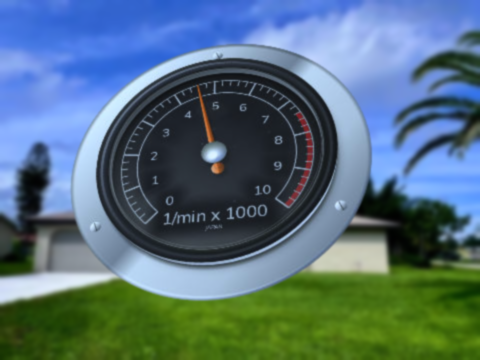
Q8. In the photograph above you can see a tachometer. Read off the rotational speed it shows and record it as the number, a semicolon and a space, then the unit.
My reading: 4600; rpm
